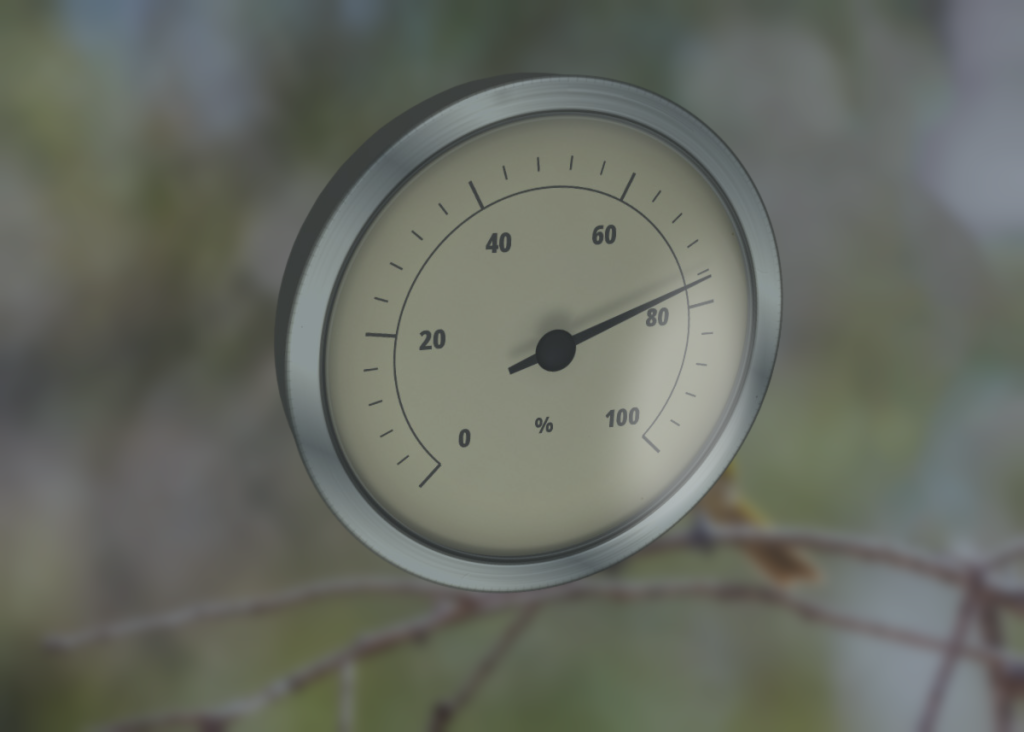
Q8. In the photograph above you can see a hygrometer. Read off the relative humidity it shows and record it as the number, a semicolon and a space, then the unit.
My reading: 76; %
